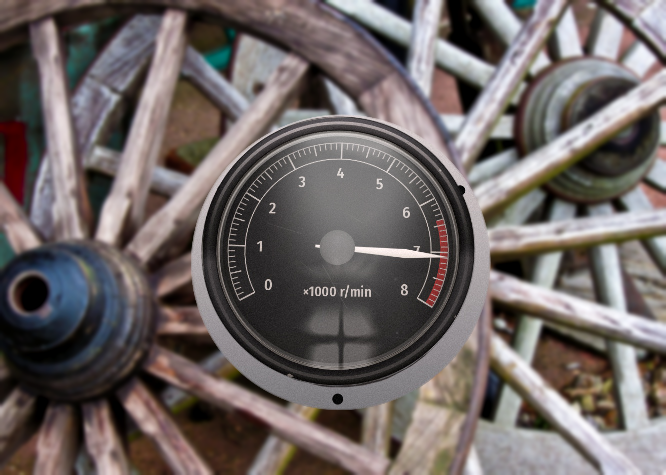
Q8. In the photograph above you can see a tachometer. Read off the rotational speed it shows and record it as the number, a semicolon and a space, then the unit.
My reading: 7100; rpm
